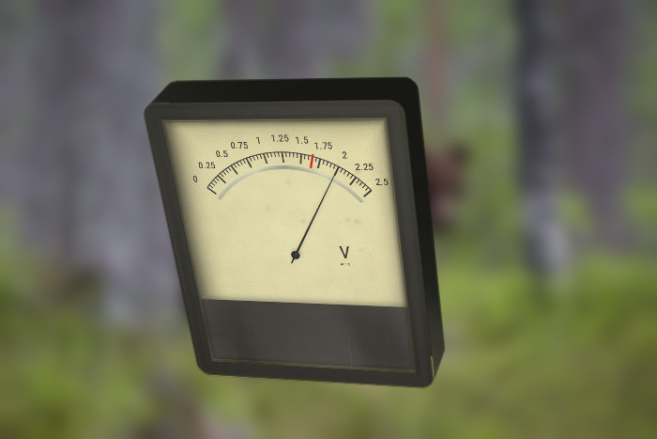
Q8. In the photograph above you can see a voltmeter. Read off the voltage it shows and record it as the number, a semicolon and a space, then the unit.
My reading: 2; V
